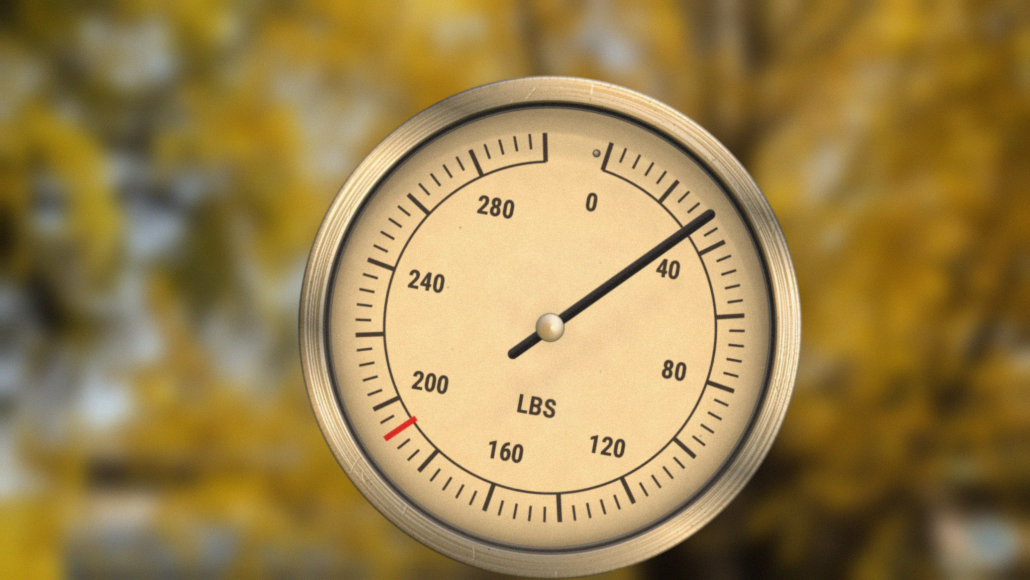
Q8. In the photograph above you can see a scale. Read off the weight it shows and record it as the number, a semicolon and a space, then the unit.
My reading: 32; lb
